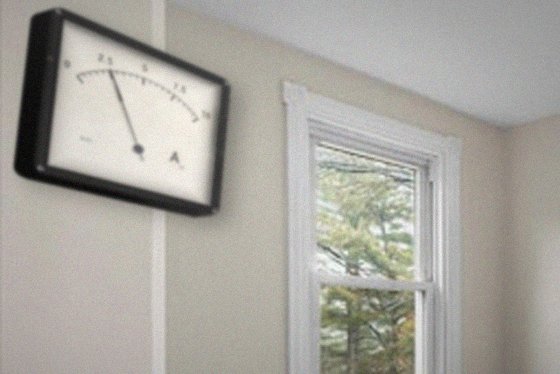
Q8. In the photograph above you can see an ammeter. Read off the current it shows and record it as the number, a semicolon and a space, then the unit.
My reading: 2.5; A
